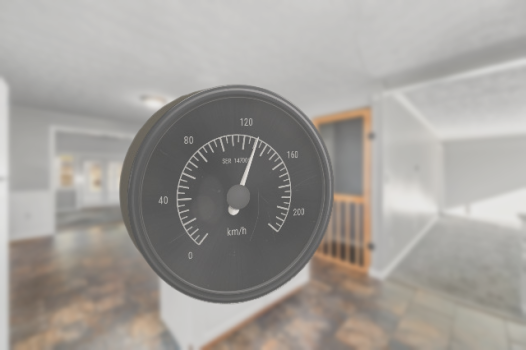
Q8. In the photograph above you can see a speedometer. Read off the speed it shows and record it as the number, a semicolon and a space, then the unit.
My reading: 130; km/h
